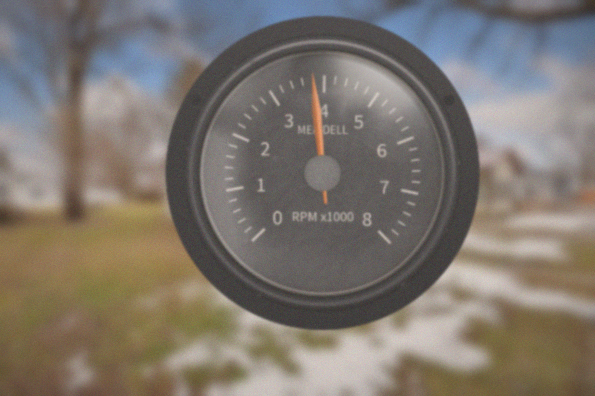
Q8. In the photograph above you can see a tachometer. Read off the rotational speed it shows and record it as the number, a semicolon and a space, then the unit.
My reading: 3800; rpm
